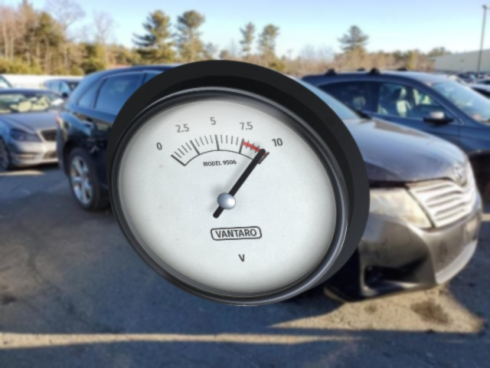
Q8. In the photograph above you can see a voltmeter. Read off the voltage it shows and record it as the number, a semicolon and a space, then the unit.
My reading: 9.5; V
